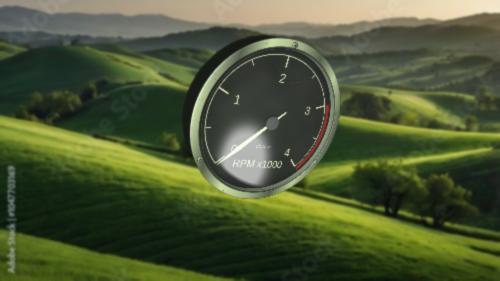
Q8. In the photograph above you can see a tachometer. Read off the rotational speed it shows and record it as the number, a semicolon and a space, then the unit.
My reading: 0; rpm
